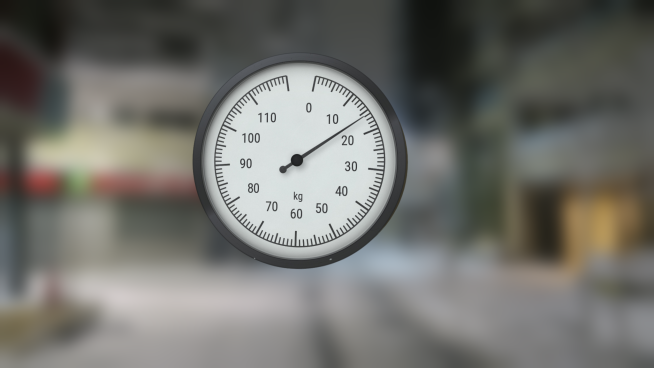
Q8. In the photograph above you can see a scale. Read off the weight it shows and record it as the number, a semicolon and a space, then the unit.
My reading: 16; kg
